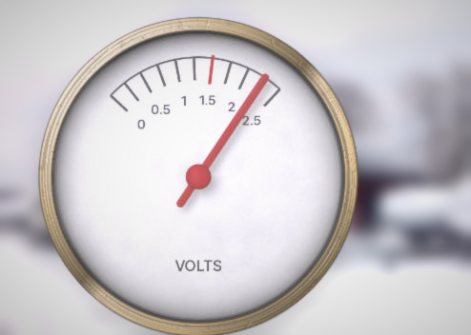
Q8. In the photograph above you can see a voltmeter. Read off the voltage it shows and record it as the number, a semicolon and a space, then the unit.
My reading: 2.25; V
